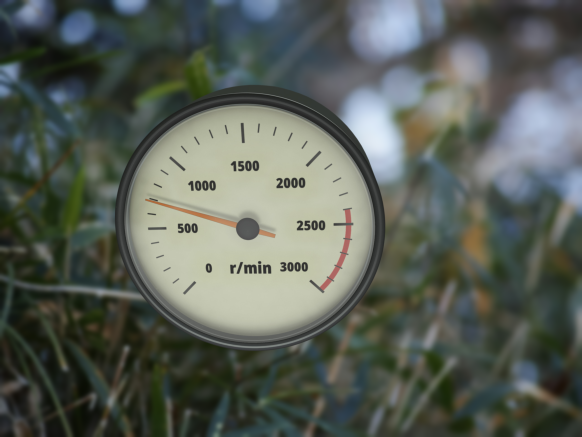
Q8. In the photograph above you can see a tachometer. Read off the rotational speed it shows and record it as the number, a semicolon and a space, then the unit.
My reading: 700; rpm
